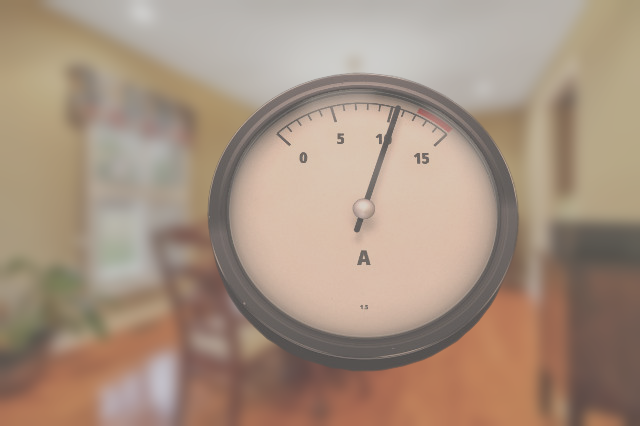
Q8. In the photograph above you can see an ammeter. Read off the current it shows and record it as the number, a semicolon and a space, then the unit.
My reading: 10.5; A
